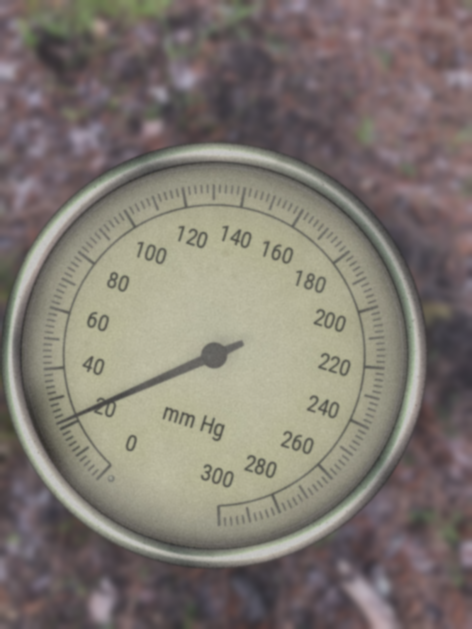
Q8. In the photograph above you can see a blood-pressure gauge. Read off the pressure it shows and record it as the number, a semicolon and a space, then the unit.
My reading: 22; mmHg
